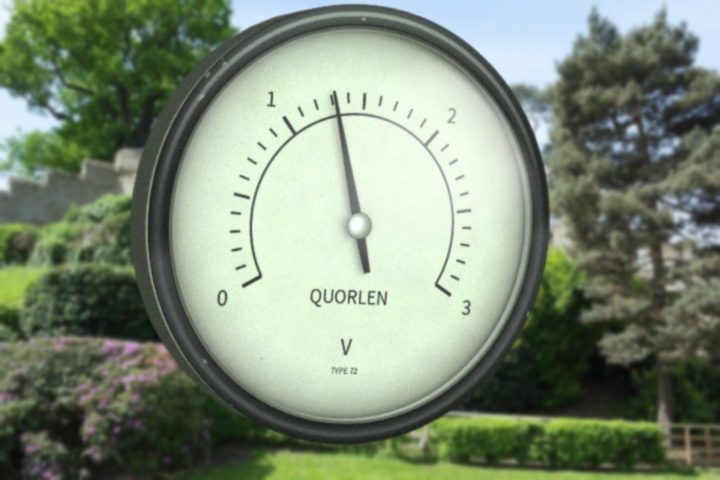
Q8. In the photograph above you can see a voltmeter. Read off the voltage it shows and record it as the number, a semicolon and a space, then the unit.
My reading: 1.3; V
